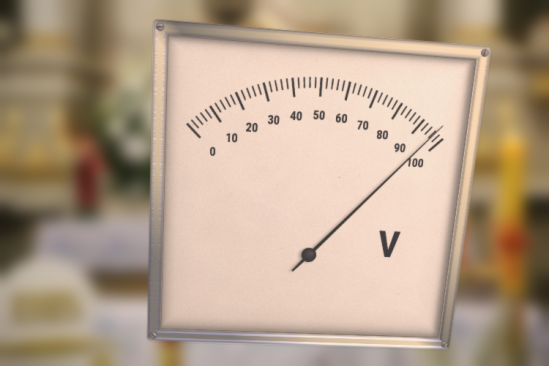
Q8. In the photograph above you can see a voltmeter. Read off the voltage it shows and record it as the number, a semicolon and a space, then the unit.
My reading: 96; V
